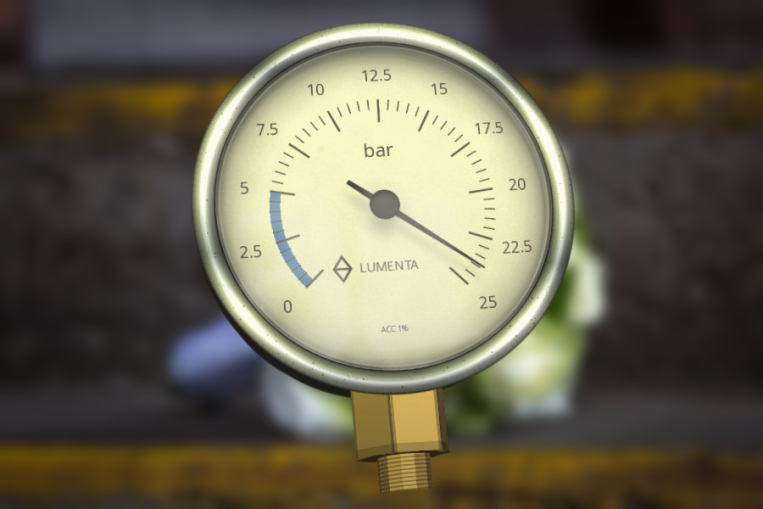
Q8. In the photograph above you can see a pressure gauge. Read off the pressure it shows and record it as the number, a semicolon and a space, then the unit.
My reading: 24; bar
